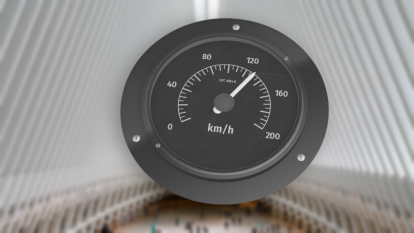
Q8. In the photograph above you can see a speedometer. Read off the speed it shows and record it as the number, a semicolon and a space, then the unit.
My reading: 130; km/h
